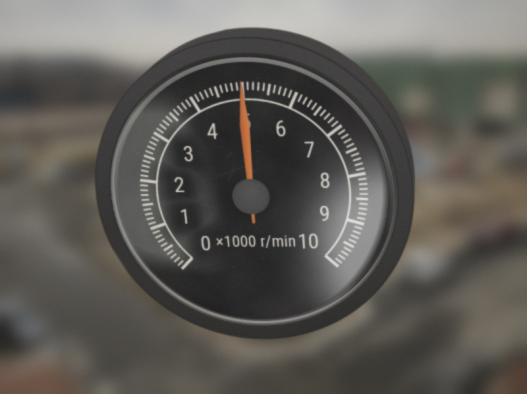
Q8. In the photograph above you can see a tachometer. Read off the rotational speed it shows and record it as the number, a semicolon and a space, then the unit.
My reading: 5000; rpm
